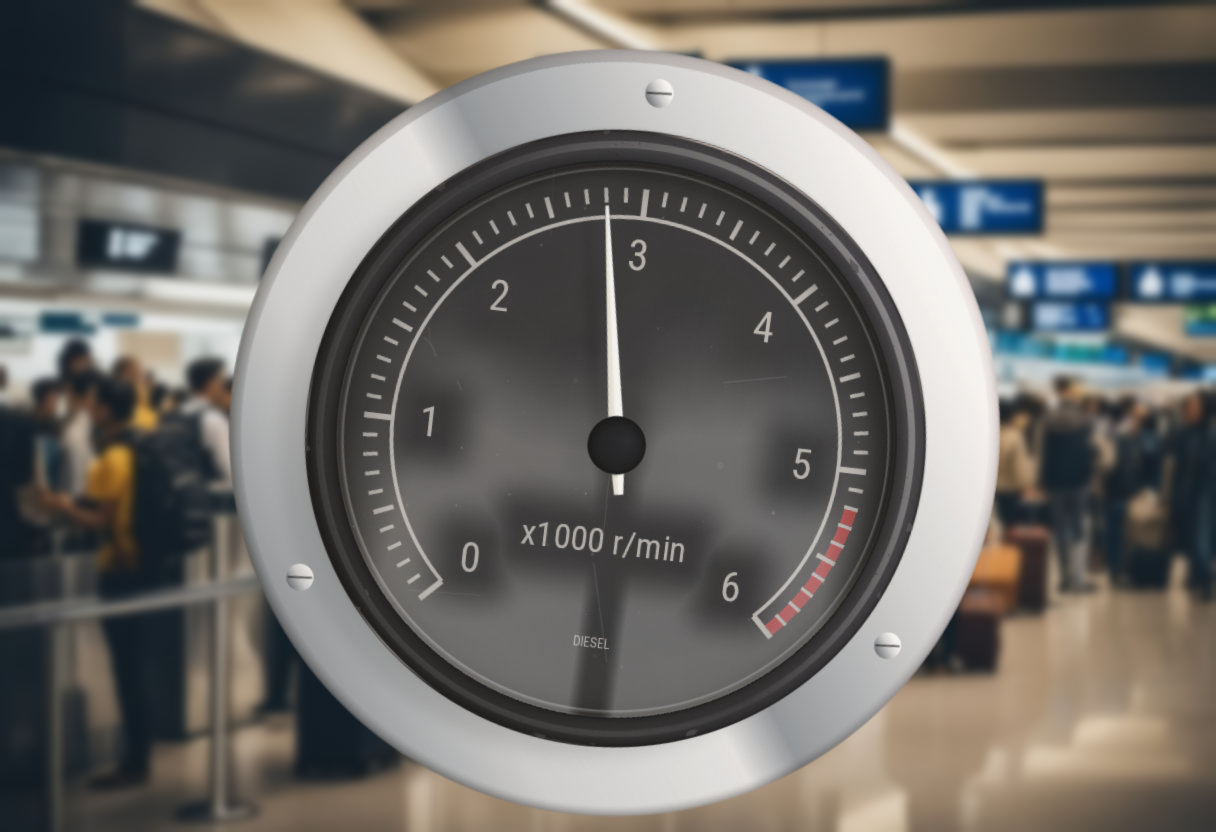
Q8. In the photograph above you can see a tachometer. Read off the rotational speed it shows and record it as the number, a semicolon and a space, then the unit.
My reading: 2800; rpm
